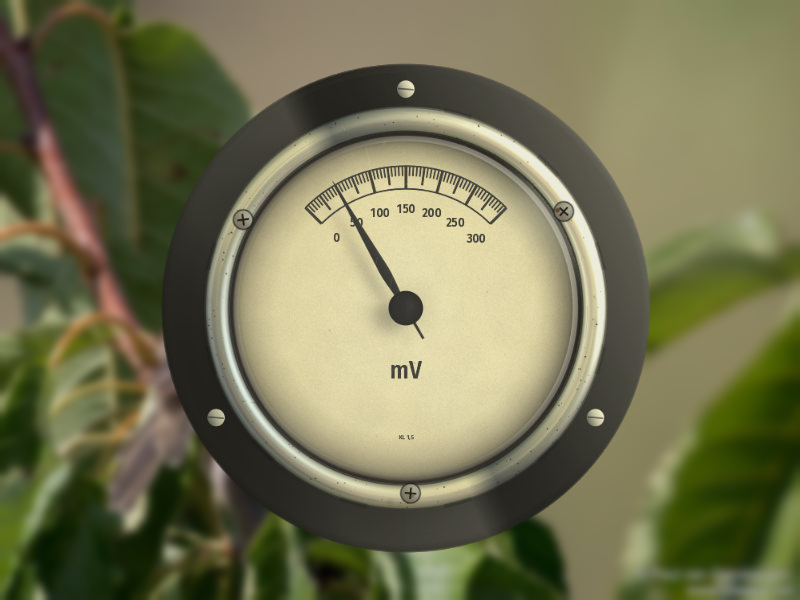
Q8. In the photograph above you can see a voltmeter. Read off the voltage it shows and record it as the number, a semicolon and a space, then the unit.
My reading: 50; mV
